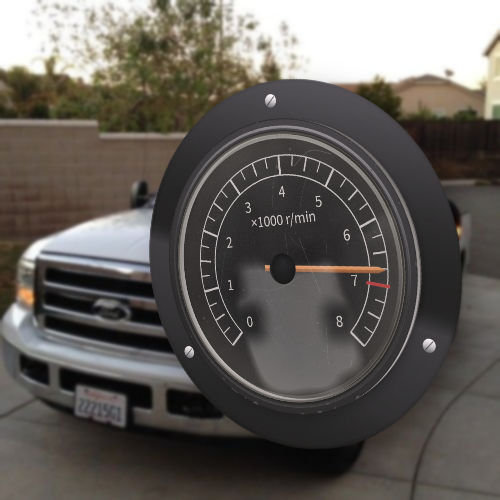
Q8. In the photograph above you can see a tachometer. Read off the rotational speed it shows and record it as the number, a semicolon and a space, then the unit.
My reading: 6750; rpm
